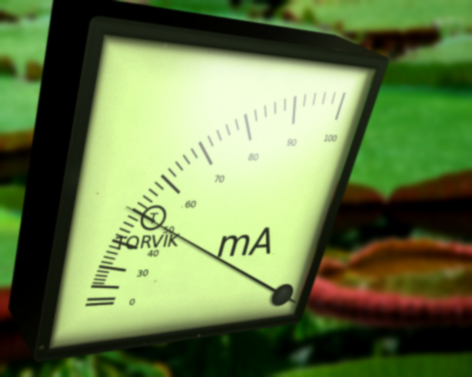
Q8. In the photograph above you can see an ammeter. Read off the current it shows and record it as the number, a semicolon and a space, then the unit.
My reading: 50; mA
